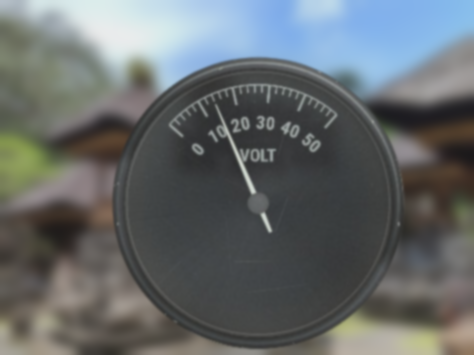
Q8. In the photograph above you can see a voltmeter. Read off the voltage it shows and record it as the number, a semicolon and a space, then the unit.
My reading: 14; V
